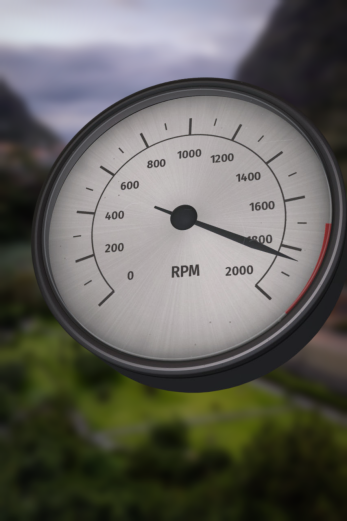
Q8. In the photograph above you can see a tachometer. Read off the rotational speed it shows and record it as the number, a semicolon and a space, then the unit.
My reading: 1850; rpm
